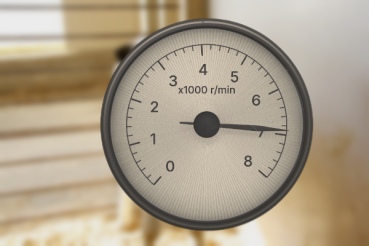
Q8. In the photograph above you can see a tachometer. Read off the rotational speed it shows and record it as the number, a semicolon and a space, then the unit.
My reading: 6900; rpm
